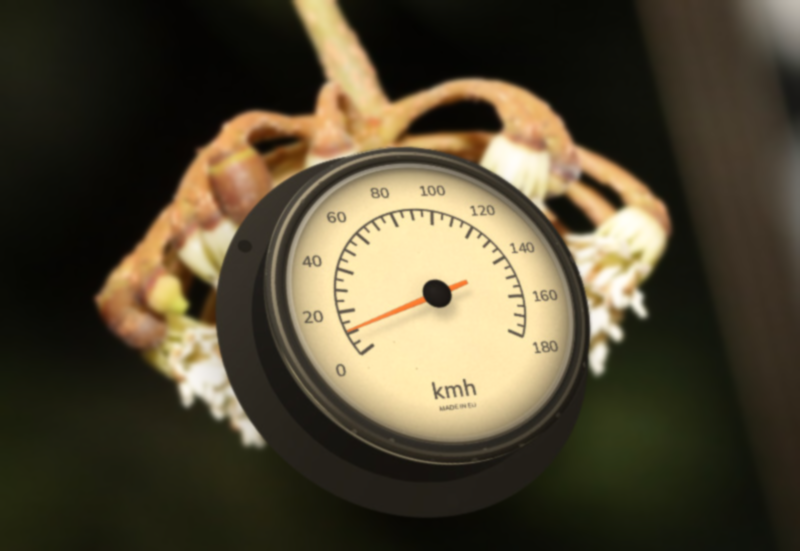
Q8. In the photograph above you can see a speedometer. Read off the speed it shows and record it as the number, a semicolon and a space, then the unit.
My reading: 10; km/h
